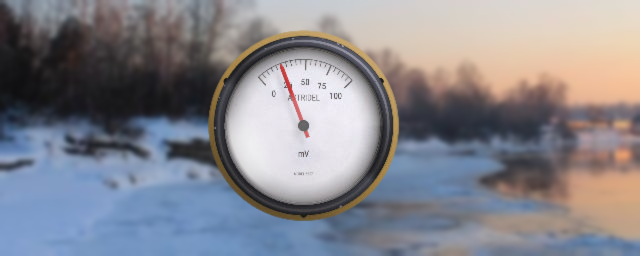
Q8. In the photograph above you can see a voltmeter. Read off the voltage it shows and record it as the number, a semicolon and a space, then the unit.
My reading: 25; mV
